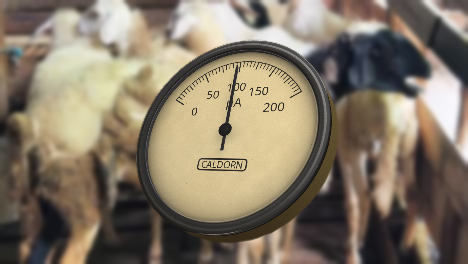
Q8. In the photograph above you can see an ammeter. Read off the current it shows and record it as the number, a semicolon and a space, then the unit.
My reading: 100; µA
